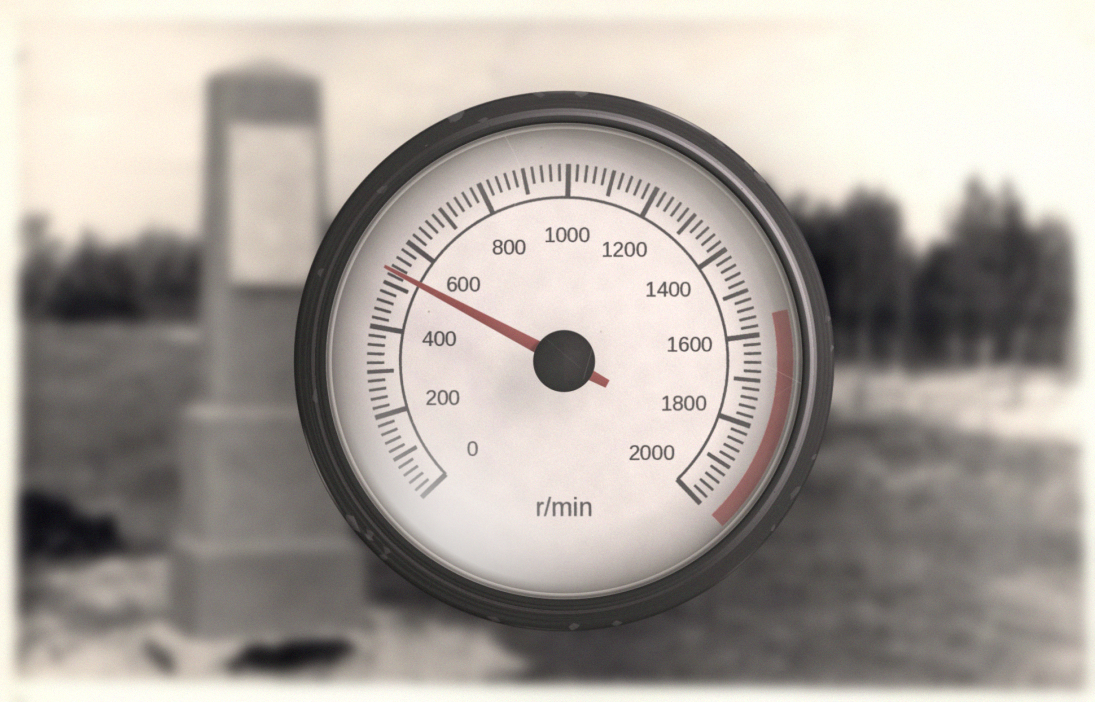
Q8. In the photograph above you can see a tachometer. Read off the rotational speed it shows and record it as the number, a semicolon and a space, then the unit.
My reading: 530; rpm
